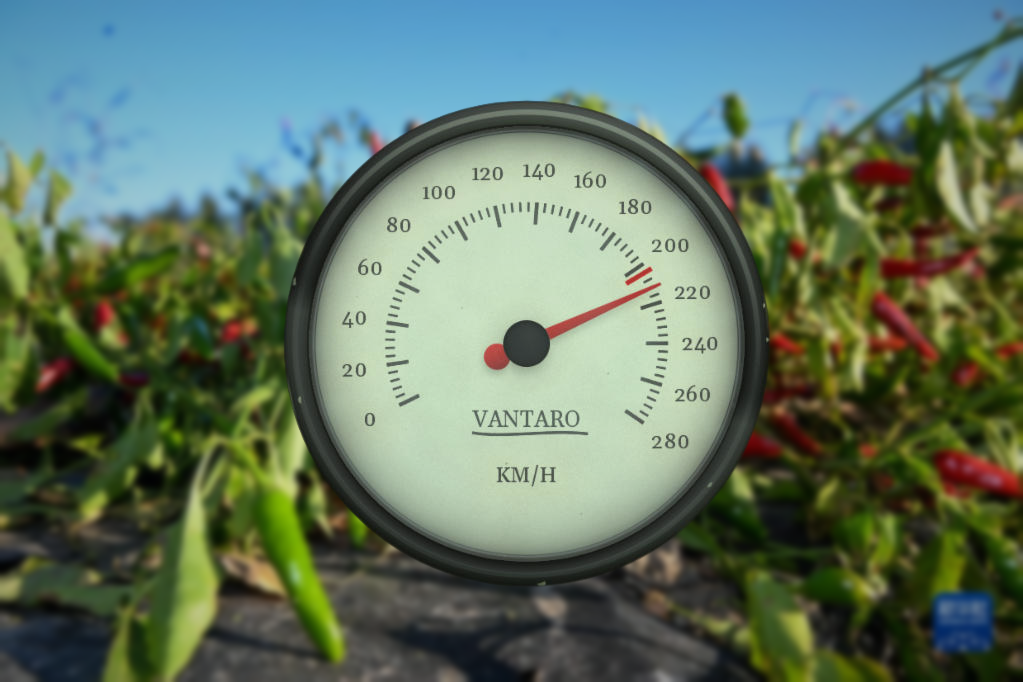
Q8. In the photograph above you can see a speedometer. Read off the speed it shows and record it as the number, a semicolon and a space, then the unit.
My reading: 212; km/h
